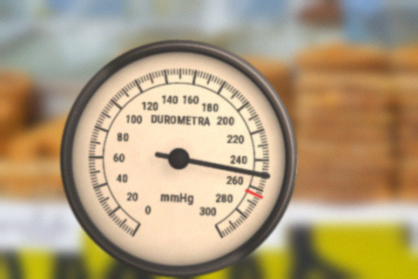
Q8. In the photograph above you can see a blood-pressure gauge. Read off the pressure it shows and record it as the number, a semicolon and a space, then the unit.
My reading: 250; mmHg
